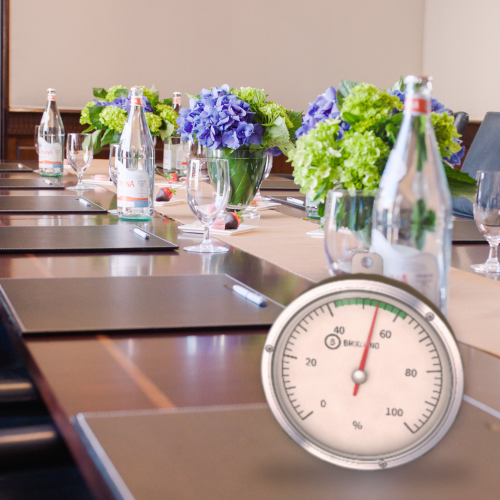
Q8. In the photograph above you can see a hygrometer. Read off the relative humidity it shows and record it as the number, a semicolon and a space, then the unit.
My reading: 54; %
